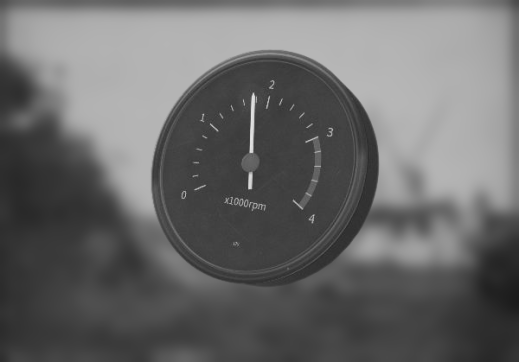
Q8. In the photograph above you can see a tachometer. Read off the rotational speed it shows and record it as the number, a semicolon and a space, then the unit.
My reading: 1800; rpm
